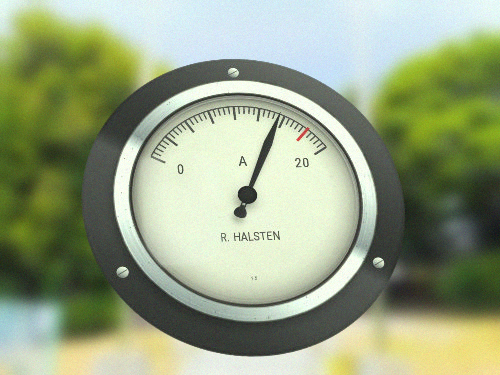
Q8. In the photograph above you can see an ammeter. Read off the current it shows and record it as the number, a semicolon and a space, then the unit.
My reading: 14.5; A
